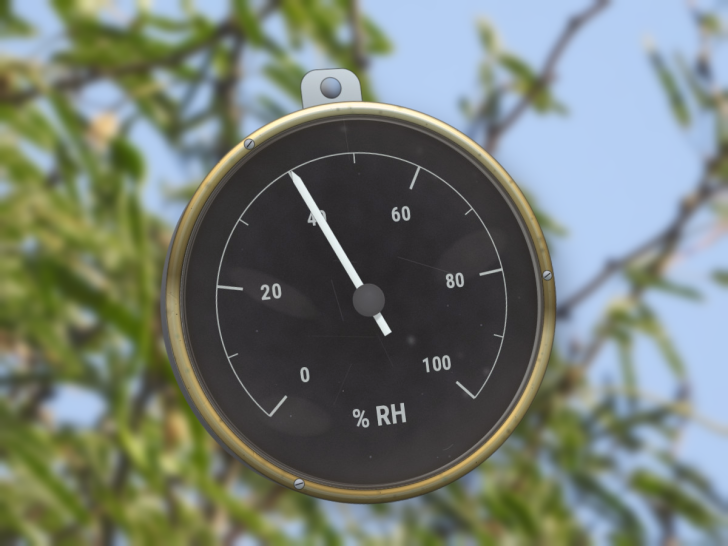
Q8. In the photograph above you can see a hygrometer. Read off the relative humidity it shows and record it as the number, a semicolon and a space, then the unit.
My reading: 40; %
